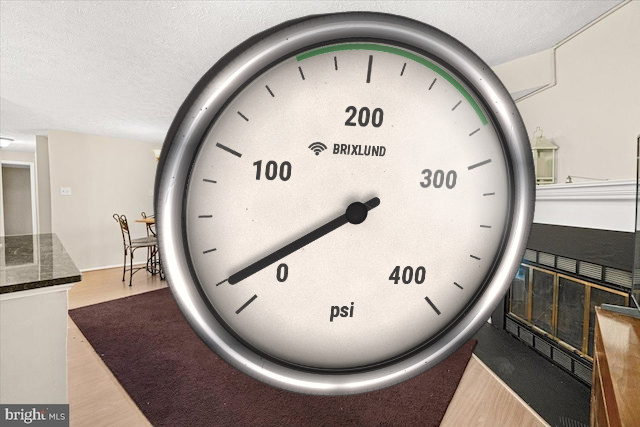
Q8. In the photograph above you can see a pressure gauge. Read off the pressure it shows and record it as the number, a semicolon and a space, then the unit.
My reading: 20; psi
